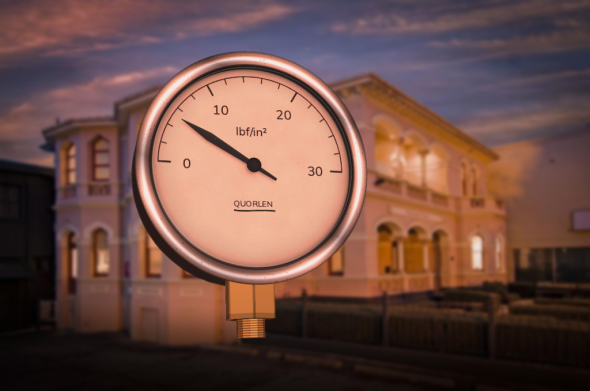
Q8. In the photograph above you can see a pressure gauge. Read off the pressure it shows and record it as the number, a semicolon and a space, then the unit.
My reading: 5; psi
